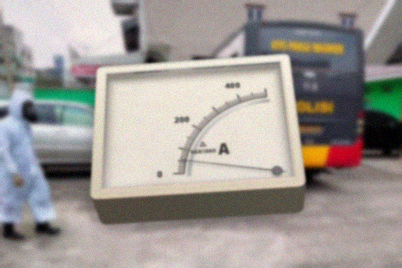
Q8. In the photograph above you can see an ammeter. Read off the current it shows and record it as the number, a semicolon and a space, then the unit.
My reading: 50; A
